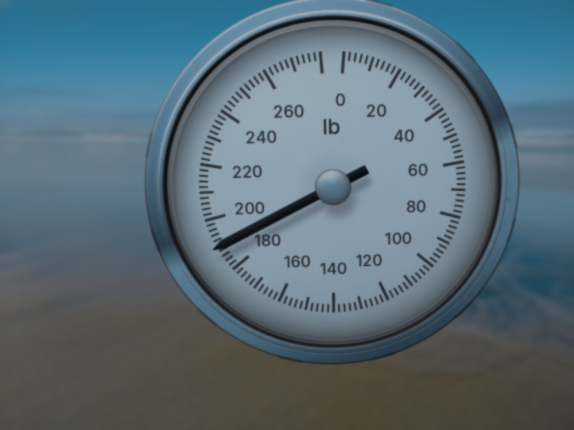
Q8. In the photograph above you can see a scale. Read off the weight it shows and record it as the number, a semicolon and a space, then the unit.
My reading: 190; lb
